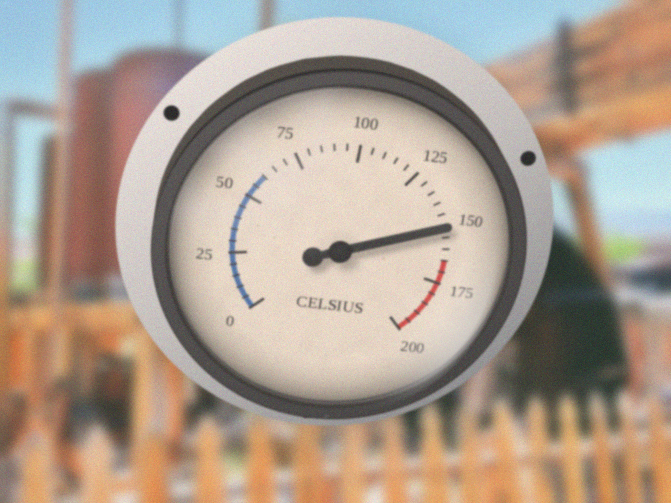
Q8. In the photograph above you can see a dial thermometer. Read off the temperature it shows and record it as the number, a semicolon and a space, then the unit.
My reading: 150; °C
